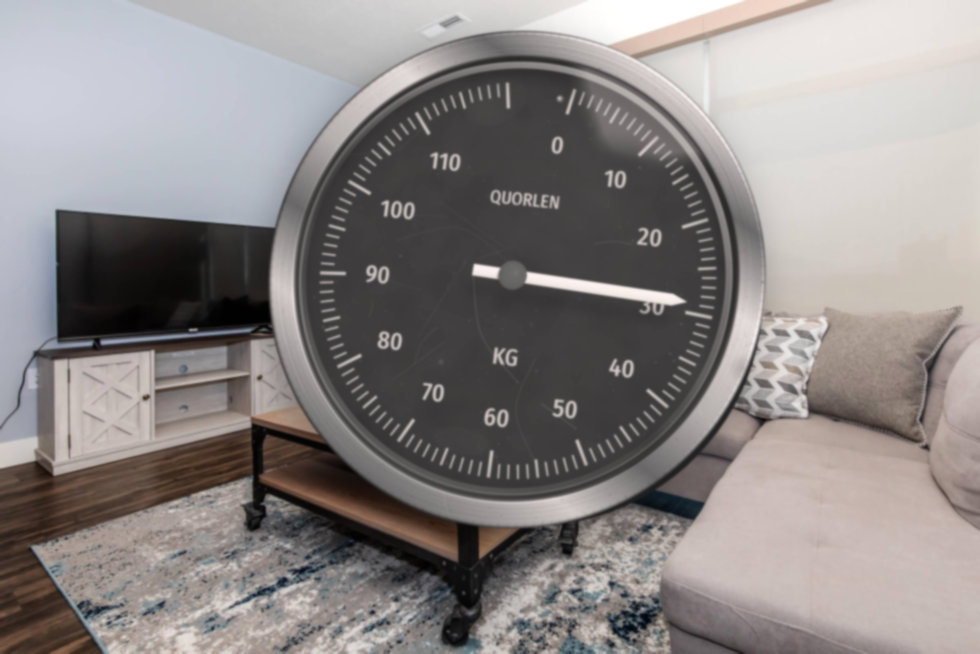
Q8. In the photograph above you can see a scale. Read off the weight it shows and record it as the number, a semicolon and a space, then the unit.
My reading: 29; kg
